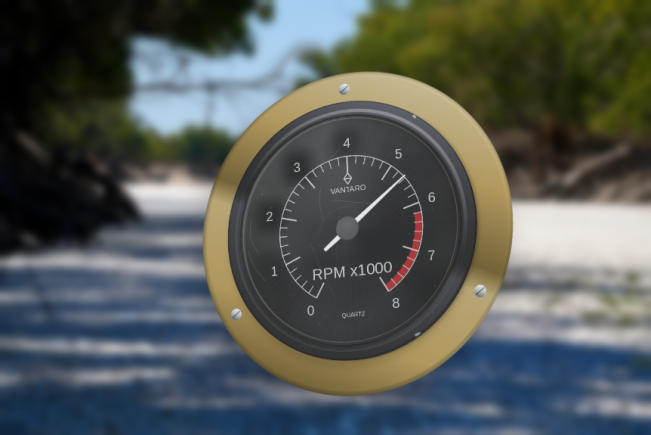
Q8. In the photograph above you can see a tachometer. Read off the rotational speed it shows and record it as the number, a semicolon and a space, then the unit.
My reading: 5400; rpm
